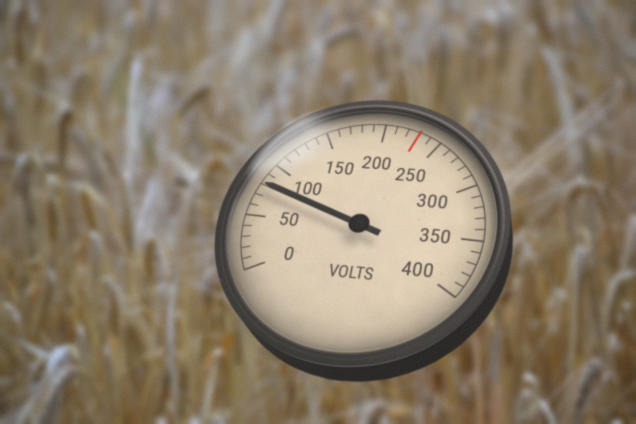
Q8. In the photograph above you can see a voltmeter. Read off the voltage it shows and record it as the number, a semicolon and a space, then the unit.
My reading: 80; V
